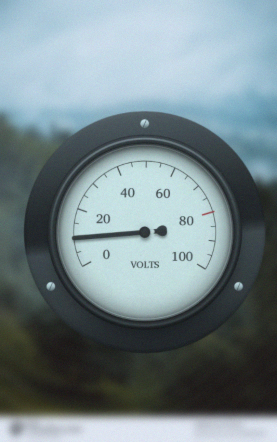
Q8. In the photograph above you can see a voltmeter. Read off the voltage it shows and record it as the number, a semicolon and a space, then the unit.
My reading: 10; V
